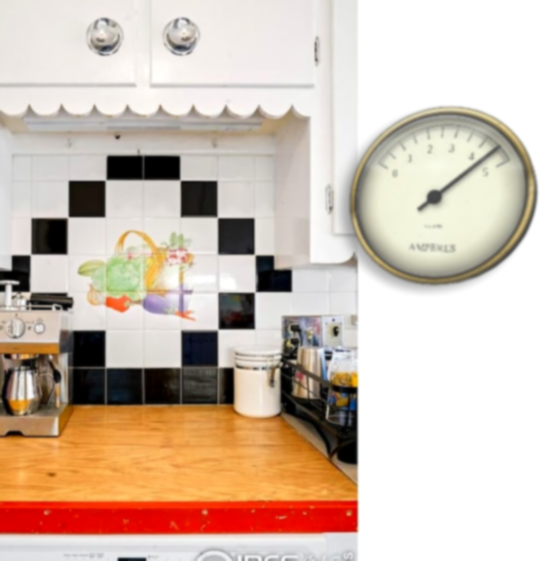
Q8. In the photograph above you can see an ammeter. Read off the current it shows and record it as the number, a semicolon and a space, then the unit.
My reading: 4.5; A
